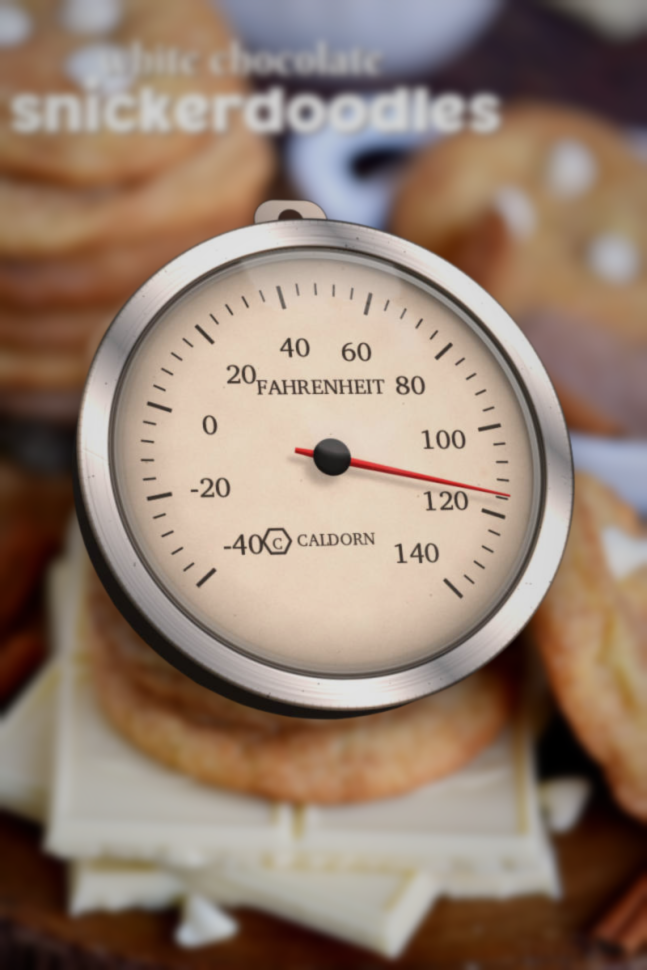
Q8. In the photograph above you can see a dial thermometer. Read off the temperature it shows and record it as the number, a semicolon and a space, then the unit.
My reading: 116; °F
